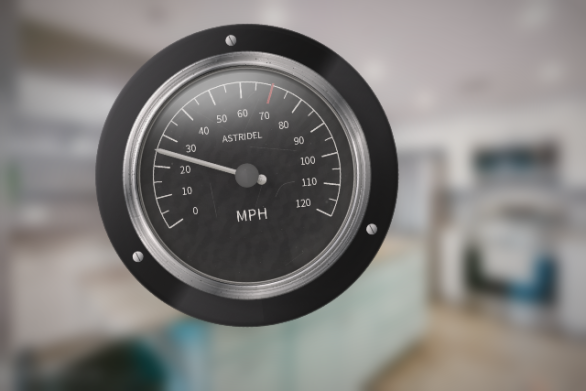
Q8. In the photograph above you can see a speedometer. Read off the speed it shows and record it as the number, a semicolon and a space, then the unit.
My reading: 25; mph
